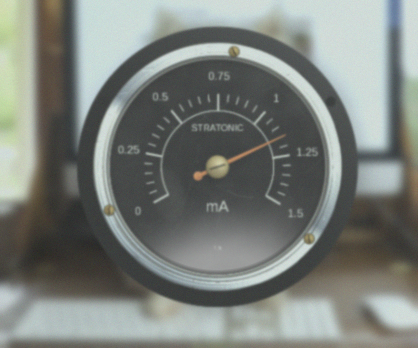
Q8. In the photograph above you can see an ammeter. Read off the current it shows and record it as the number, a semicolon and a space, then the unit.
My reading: 1.15; mA
